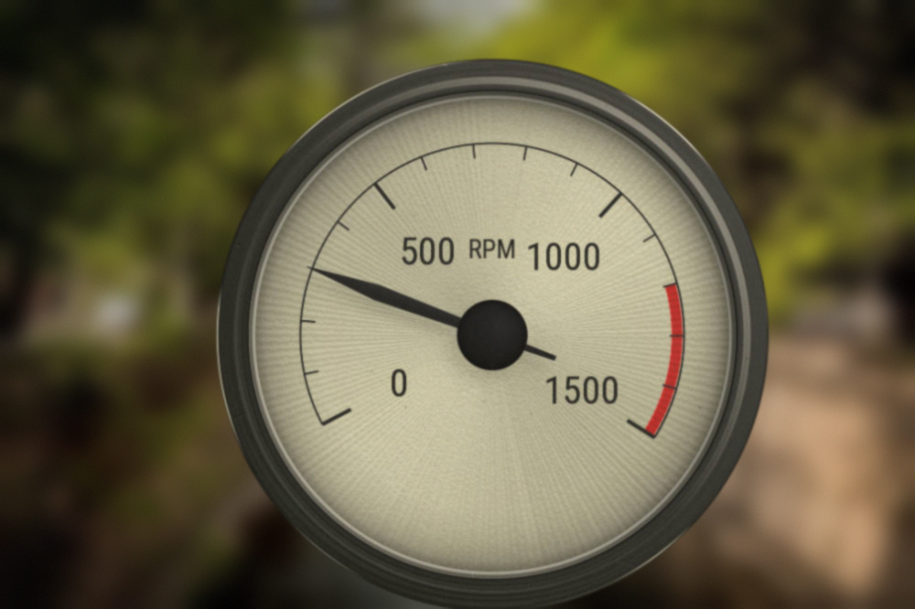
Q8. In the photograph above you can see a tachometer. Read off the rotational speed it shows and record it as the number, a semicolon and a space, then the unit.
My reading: 300; rpm
